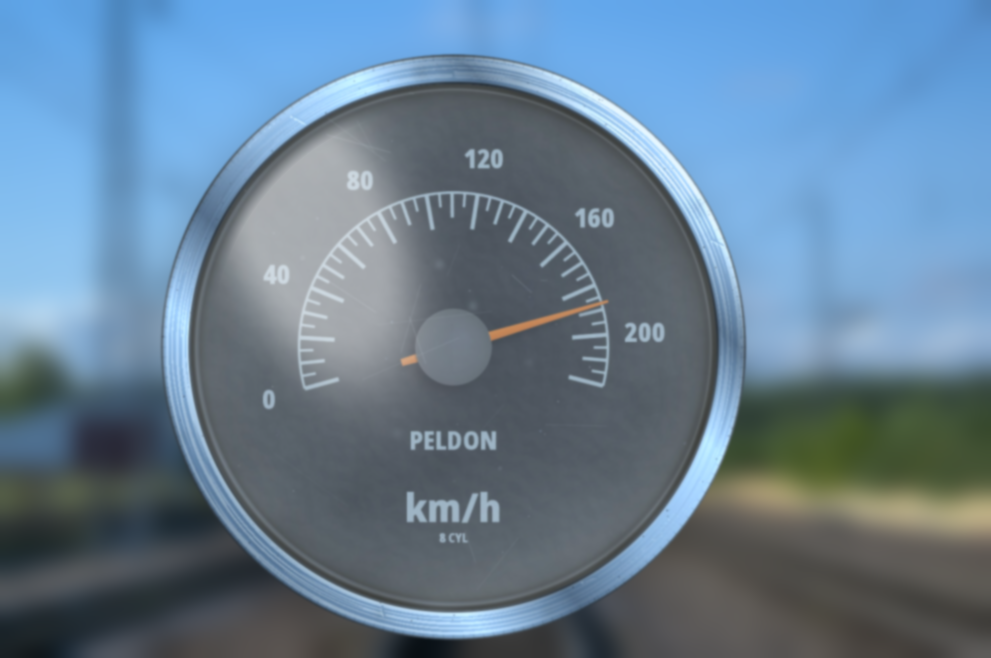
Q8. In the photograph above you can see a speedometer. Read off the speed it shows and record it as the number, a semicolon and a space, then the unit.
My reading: 187.5; km/h
